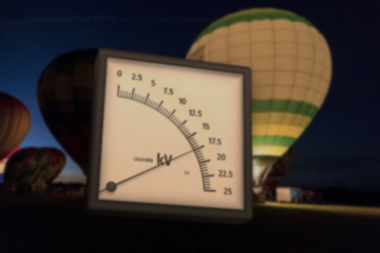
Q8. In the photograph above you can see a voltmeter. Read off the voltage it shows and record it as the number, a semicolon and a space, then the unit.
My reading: 17.5; kV
